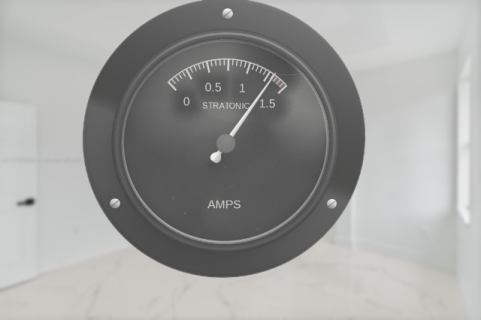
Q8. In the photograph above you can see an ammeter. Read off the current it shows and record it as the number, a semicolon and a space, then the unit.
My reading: 1.3; A
